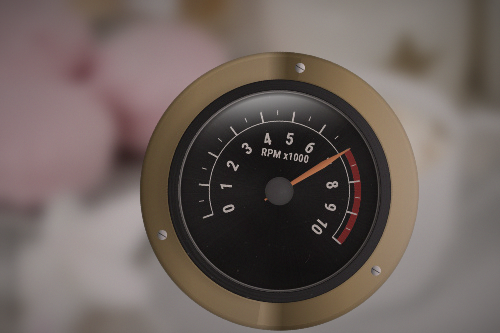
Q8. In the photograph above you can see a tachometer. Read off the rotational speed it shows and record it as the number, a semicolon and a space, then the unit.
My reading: 7000; rpm
